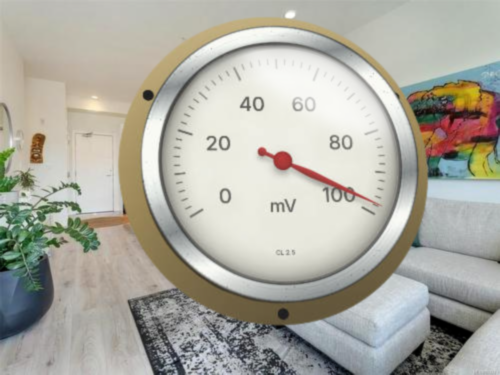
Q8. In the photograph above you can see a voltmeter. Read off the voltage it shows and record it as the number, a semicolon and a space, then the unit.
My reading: 98; mV
